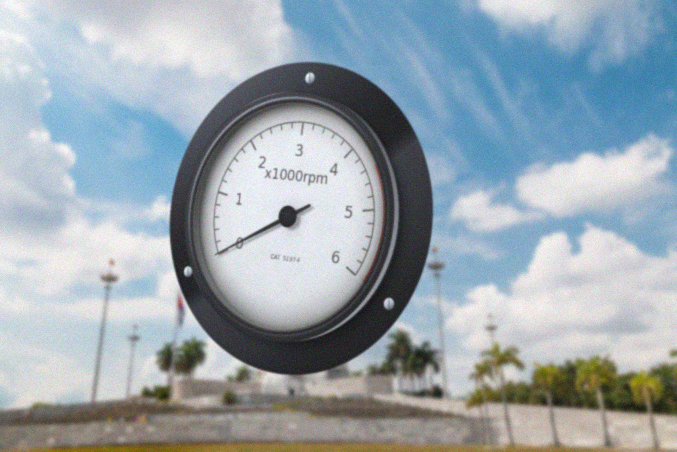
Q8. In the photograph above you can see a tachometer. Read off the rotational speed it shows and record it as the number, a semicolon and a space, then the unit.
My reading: 0; rpm
